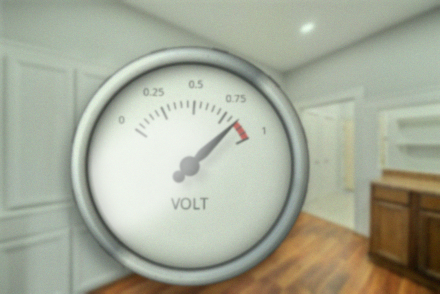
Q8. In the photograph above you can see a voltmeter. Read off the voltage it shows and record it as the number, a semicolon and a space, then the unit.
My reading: 0.85; V
